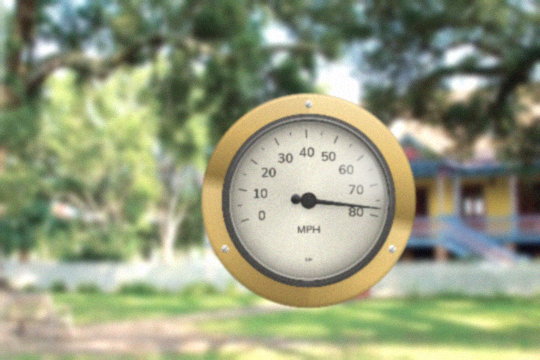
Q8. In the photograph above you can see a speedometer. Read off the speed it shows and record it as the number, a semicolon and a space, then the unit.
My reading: 77.5; mph
